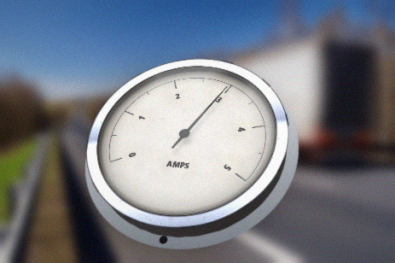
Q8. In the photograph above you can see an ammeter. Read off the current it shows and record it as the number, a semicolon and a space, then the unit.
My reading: 3; A
